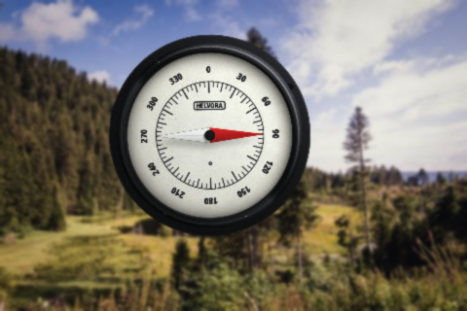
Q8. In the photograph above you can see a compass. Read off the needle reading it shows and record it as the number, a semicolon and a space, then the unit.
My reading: 90; °
